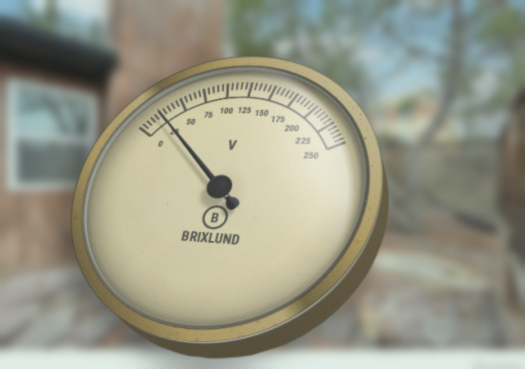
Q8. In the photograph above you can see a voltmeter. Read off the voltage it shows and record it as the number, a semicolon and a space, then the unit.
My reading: 25; V
